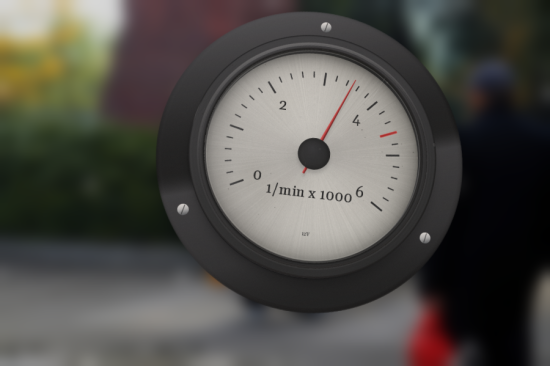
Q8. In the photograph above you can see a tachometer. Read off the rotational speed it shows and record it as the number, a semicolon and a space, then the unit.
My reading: 3500; rpm
